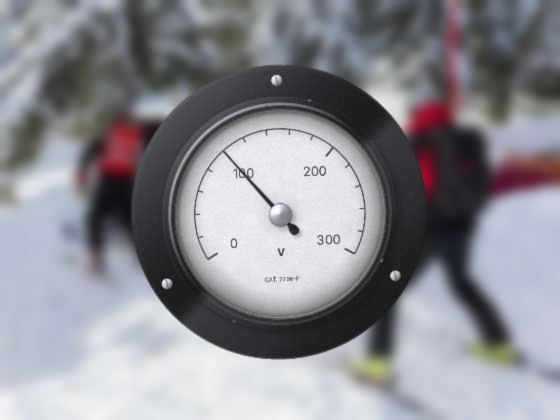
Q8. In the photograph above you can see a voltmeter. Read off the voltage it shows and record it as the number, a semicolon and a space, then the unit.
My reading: 100; V
